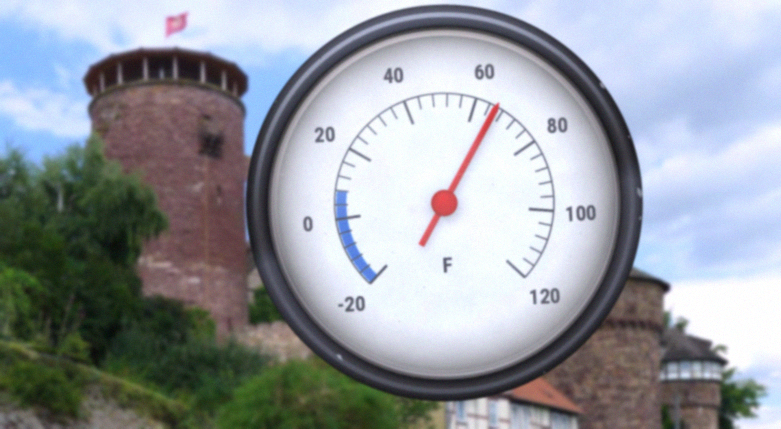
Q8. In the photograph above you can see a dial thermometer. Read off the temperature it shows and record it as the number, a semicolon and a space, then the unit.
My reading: 66; °F
